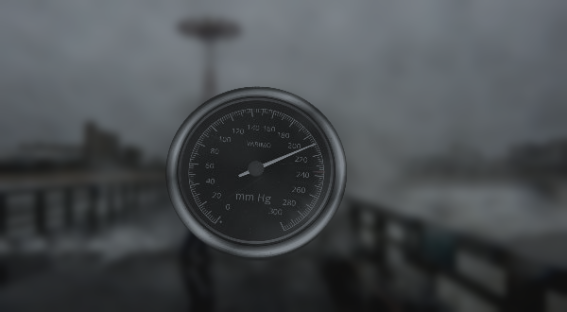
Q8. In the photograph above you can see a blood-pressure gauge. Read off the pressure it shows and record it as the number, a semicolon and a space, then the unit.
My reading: 210; mmHg
